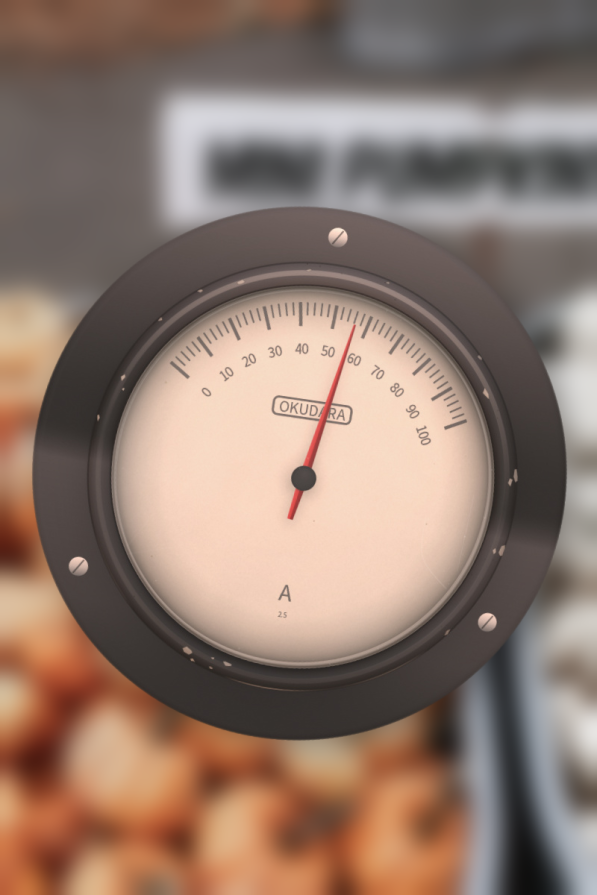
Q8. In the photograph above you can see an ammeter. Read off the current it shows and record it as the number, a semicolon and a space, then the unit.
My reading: 56; A
